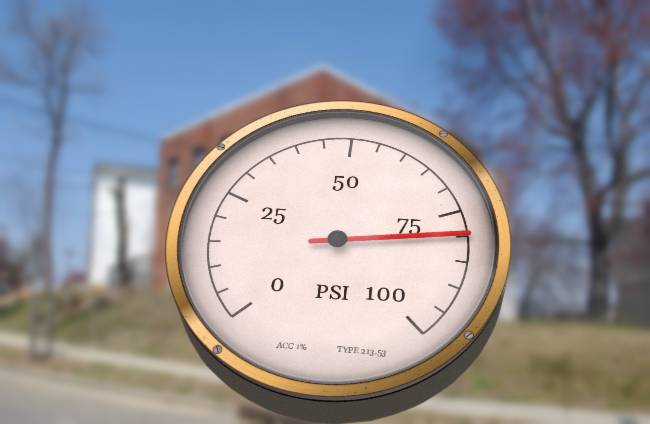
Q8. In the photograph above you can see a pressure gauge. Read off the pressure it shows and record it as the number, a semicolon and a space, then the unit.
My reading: 80; psi
